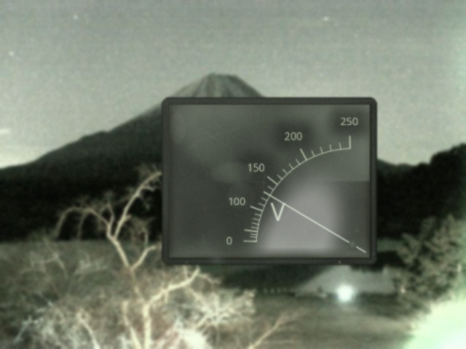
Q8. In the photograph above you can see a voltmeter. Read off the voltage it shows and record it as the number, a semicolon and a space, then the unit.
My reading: 130; V
